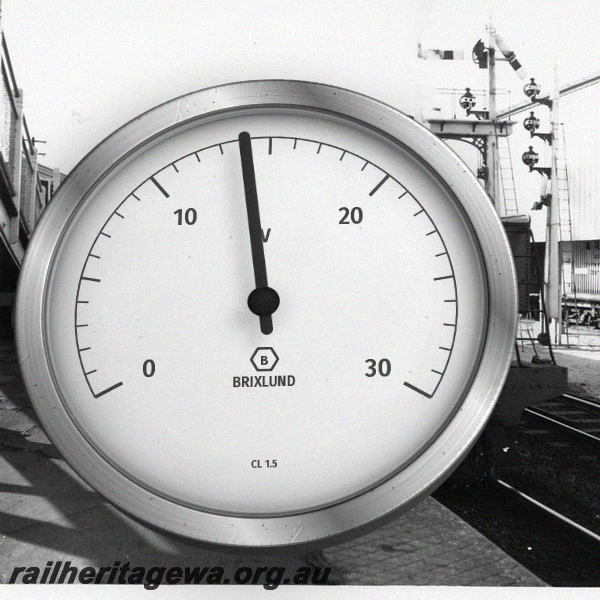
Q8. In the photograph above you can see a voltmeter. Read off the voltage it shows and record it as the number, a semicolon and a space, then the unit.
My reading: 14; V
